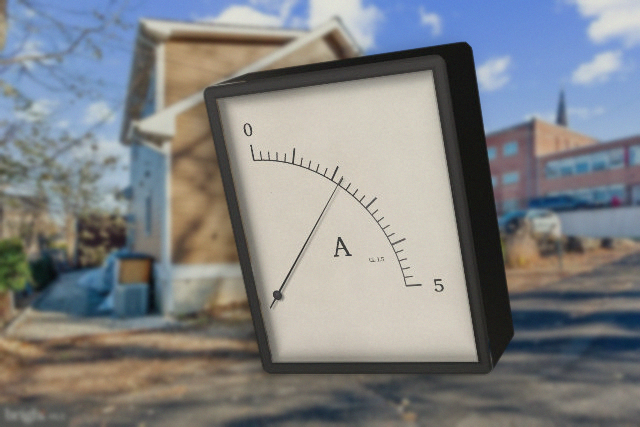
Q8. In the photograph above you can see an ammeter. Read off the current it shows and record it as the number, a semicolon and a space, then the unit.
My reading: 2.2; A
